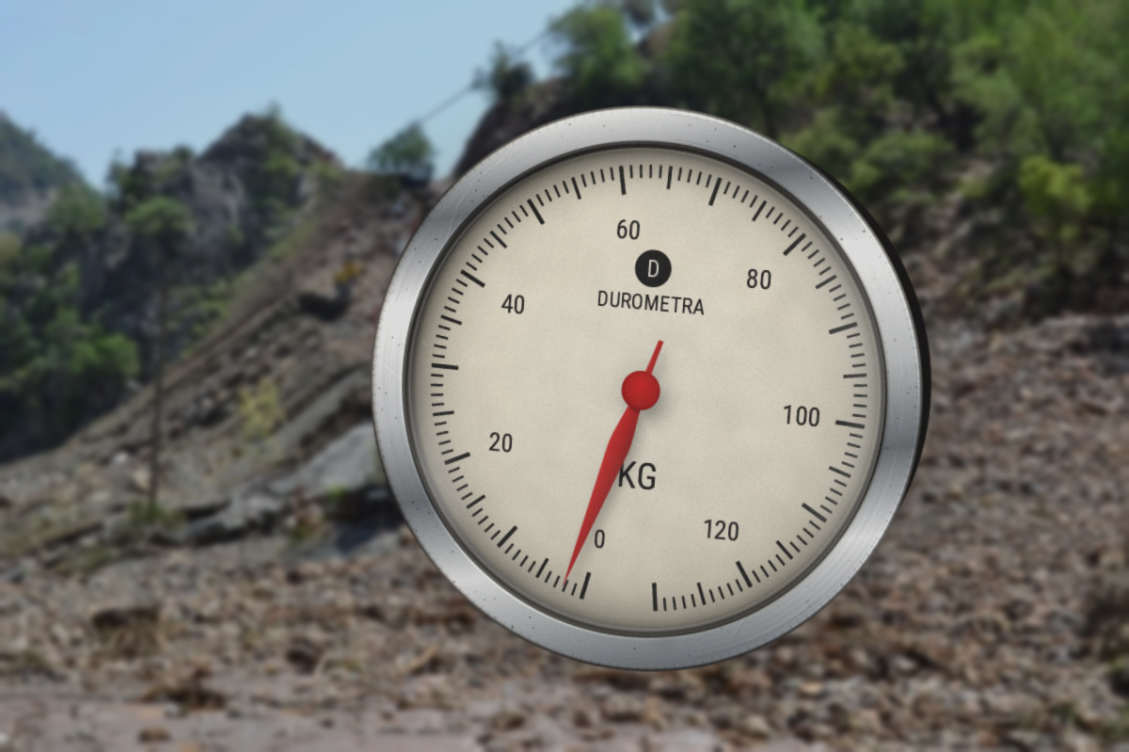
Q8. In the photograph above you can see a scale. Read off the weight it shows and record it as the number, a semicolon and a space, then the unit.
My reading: 2; kg
